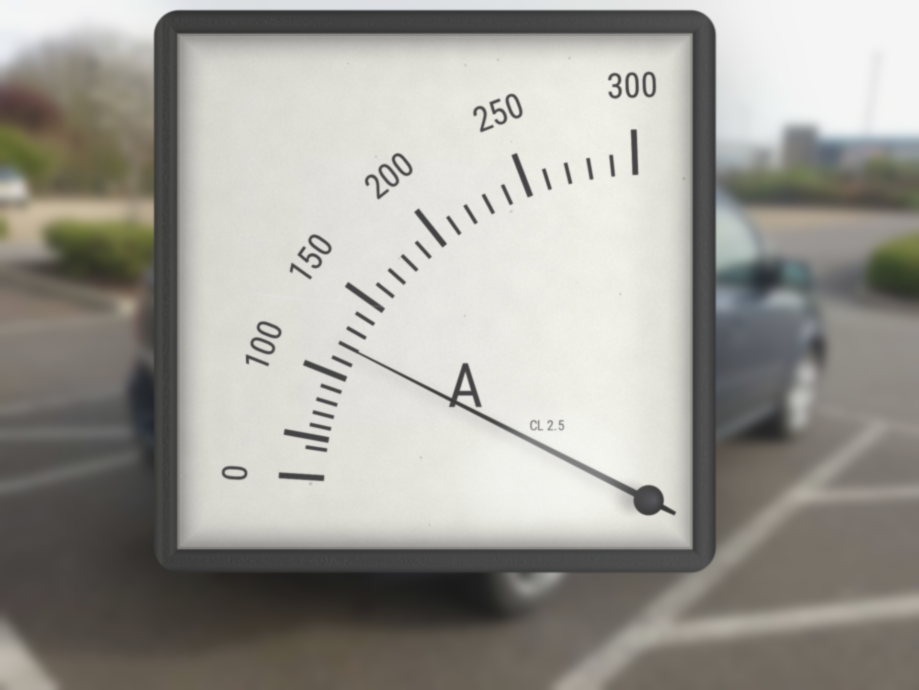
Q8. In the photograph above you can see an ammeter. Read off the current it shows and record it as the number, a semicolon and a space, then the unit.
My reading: 120; A
